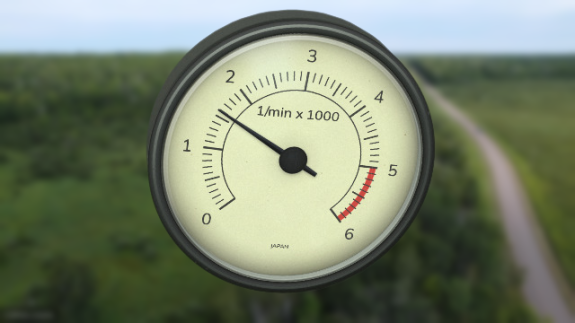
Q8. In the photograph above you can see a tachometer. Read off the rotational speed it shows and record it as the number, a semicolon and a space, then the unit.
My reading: 1600; rpm
